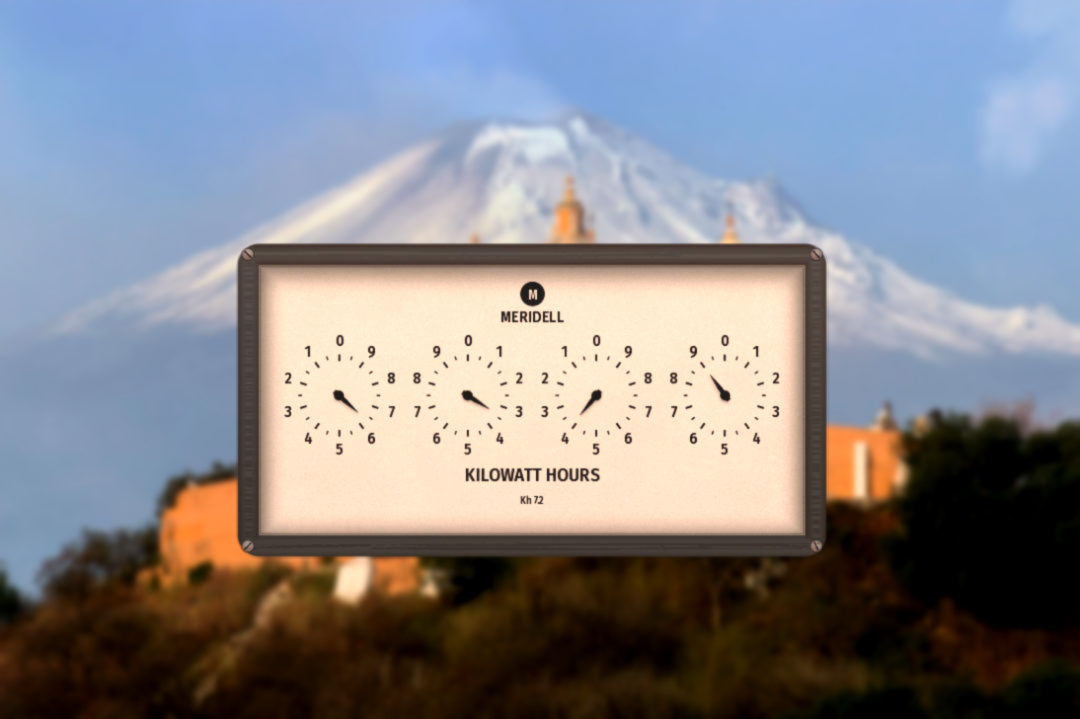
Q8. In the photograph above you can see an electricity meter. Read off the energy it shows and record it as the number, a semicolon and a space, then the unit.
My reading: 6339; kWh
